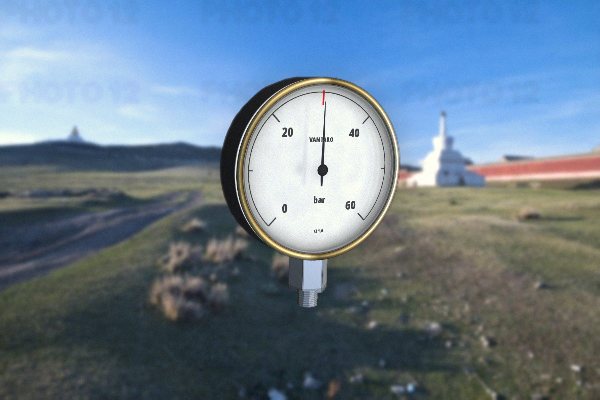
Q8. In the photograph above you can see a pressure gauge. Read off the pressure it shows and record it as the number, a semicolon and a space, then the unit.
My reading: 30; bar
